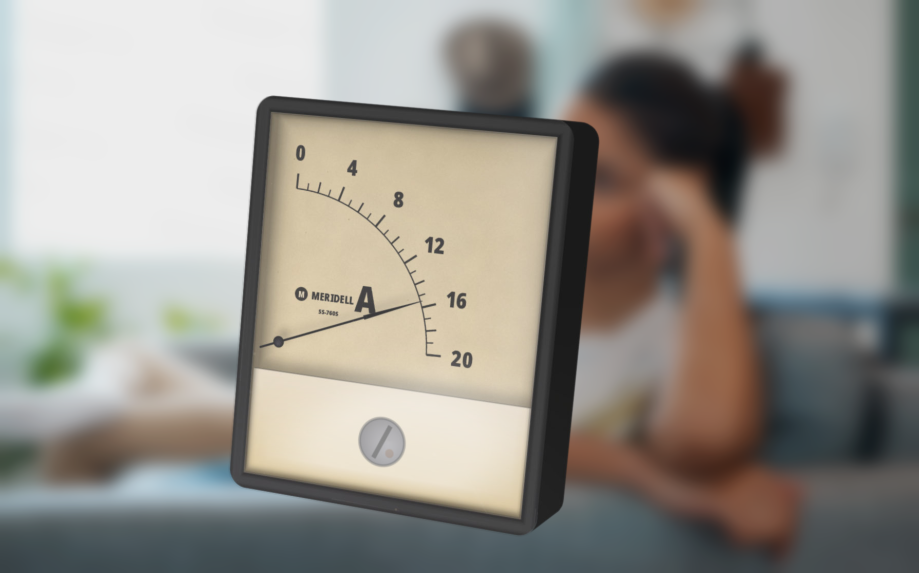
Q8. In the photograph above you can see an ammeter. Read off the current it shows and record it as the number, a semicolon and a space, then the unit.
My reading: 15.5; A
